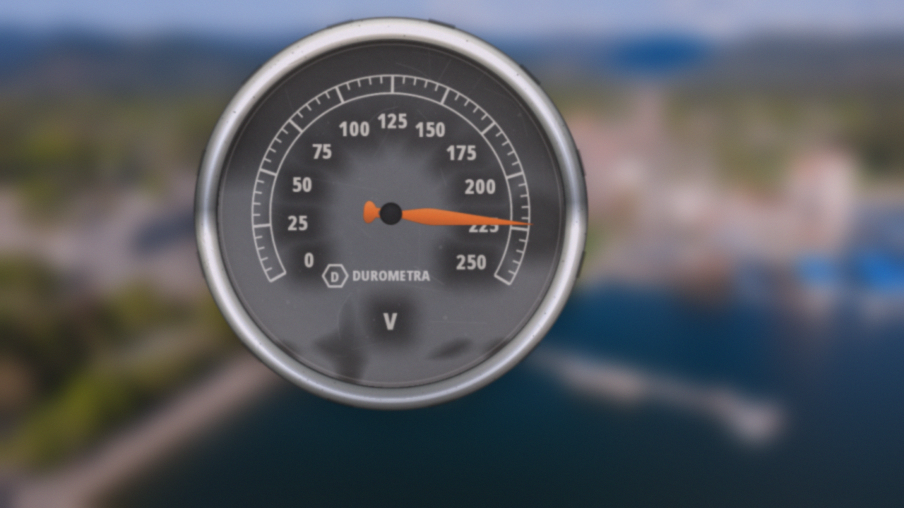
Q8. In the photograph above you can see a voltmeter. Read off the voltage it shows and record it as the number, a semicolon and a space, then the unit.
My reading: 222.5; V
